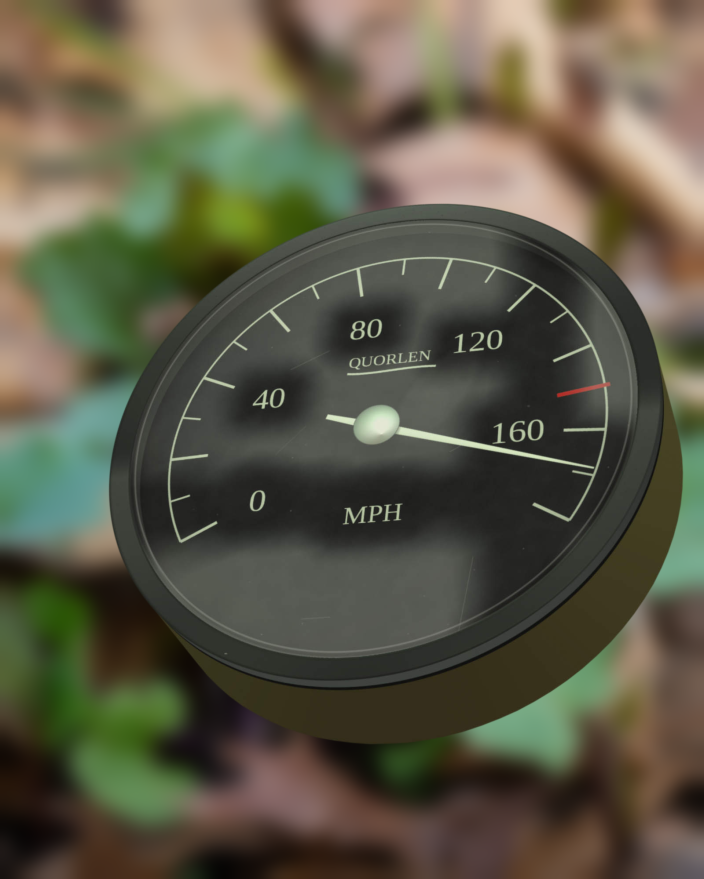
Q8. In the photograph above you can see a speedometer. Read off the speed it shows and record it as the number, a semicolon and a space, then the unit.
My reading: 170; mph
